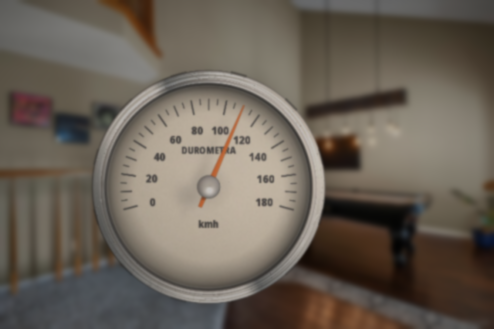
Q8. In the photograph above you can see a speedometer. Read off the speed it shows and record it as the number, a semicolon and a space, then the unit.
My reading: 110; km/h
